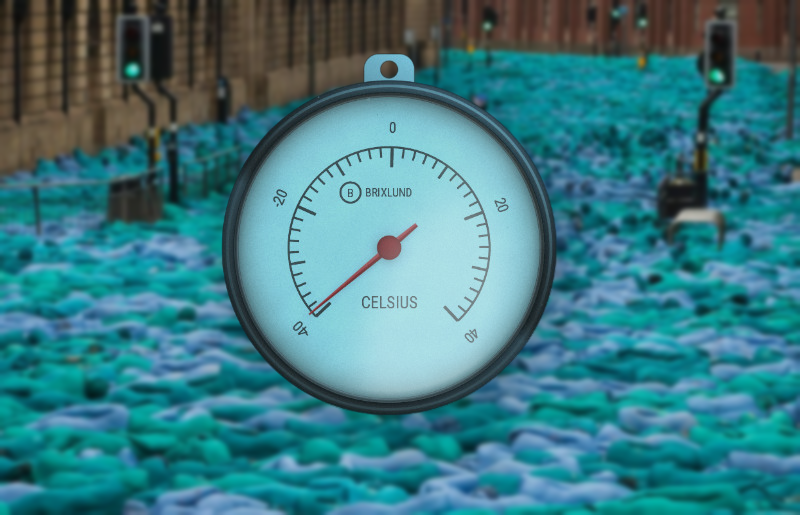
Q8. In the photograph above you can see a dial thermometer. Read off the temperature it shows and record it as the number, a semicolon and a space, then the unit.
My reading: -39; °C
